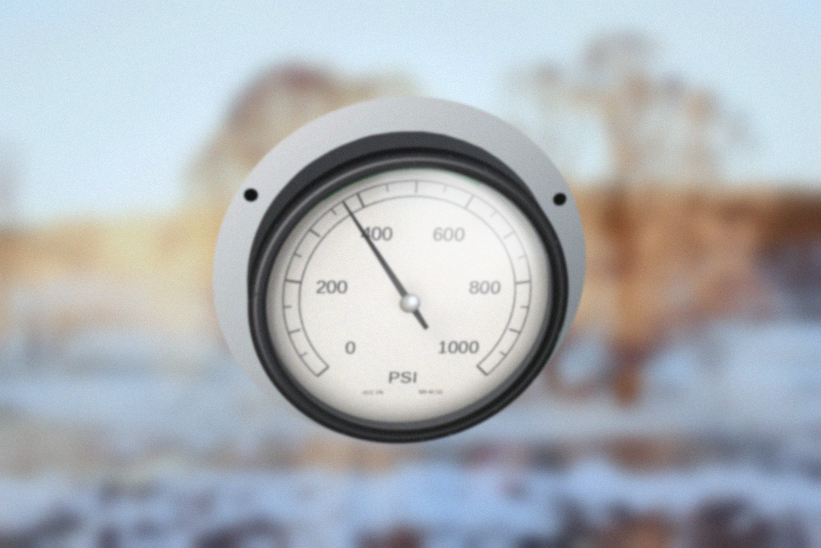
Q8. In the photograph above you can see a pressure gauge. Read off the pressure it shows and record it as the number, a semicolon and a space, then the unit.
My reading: 375; psi
